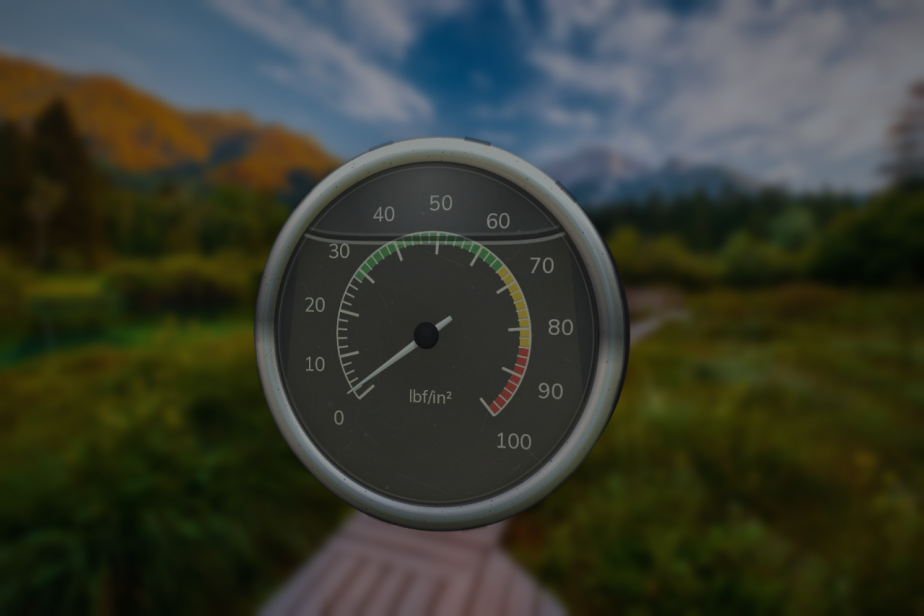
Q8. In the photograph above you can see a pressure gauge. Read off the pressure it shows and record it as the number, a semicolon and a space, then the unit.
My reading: 2; psi
